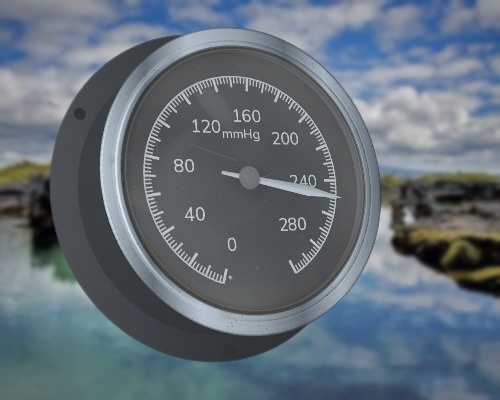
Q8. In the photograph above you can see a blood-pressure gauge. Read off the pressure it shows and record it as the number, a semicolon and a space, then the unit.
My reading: 250; mmHg
